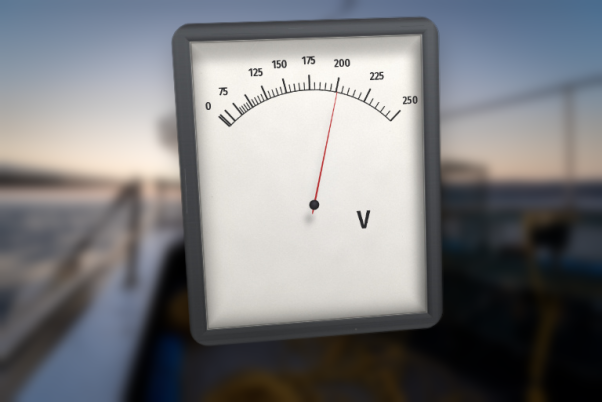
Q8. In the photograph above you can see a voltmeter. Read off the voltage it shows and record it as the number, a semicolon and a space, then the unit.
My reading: 200; V
